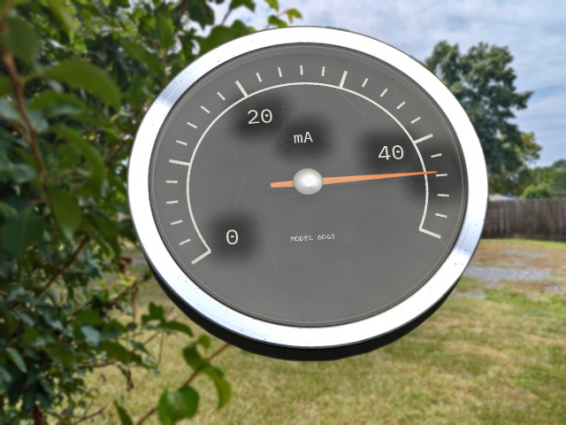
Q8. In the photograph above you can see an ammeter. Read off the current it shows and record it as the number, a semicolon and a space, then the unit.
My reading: 44; mA
